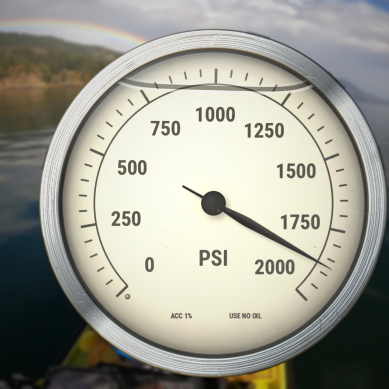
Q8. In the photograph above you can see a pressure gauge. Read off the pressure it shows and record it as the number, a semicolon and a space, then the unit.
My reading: 1875; psi
